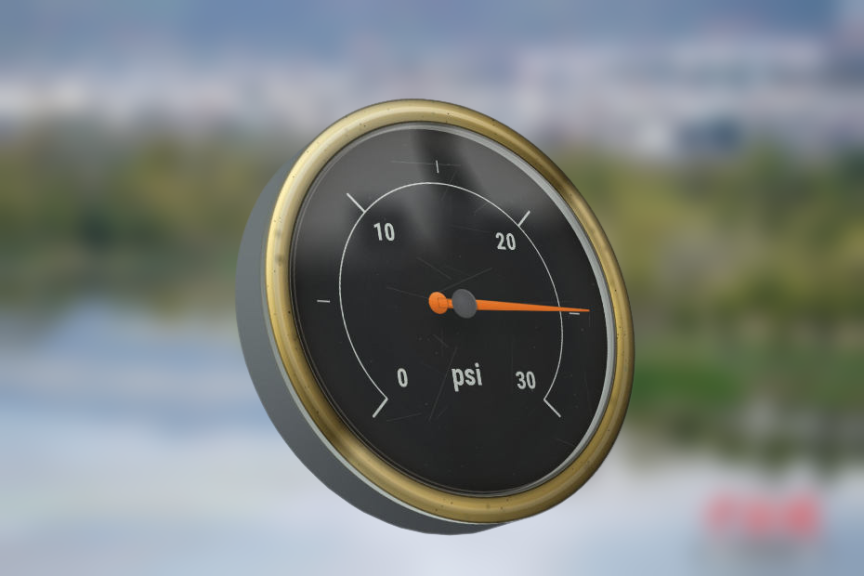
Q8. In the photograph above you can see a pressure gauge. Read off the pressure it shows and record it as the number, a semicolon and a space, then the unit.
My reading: 25; psi
